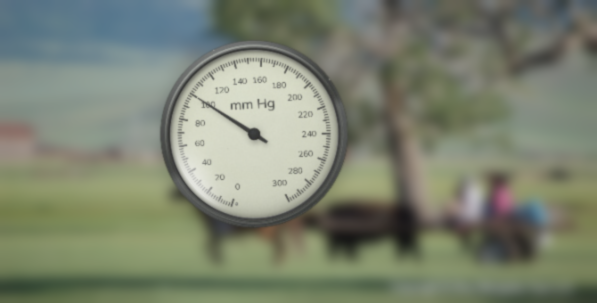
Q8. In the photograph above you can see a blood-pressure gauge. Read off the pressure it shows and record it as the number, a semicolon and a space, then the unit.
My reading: 100; mmHg
